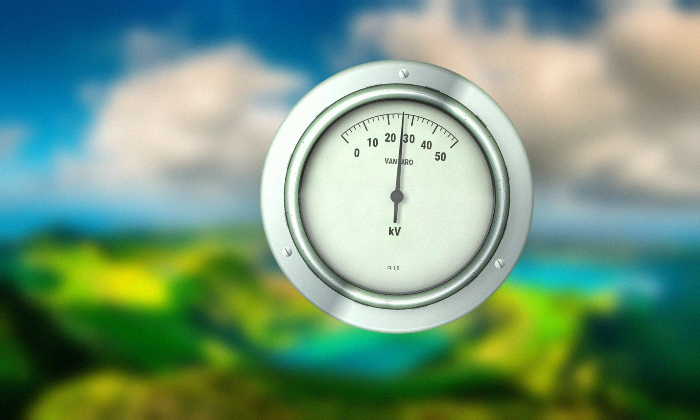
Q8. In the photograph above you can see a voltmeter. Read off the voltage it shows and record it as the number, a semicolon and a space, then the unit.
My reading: 26; kV
